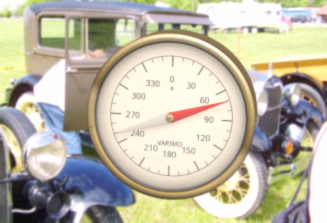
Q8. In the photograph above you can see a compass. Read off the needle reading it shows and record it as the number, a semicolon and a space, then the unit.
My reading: 70; °
